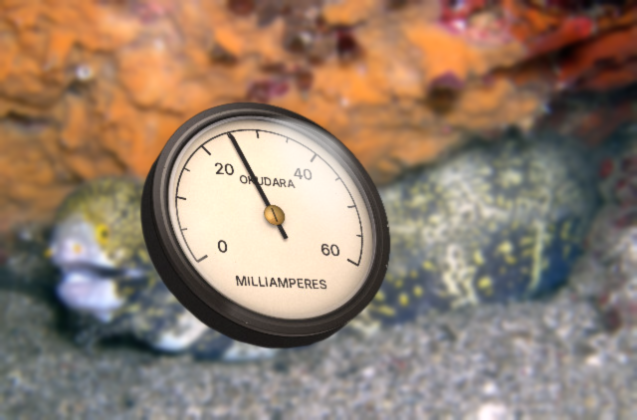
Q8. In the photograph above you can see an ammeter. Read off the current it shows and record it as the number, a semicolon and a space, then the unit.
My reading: 25; mA
